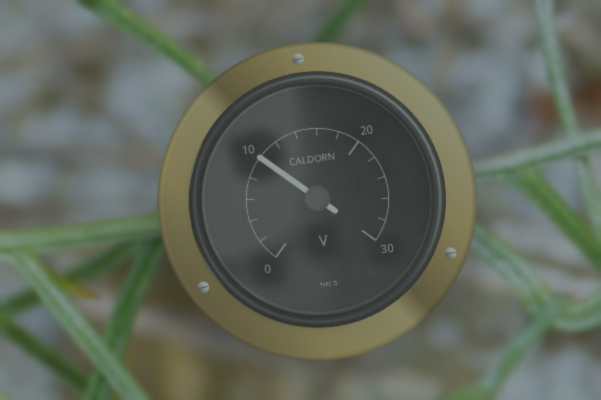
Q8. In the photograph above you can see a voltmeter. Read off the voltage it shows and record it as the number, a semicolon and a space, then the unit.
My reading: 10; V
